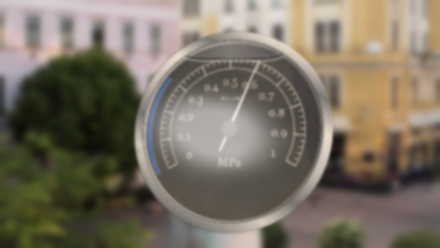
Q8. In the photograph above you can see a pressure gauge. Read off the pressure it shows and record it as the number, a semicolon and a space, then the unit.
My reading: 0.6; MPa
